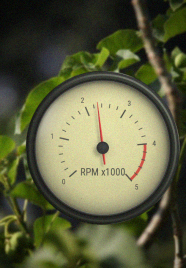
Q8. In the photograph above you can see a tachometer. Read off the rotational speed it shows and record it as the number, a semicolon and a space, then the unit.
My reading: 2300; rpm
